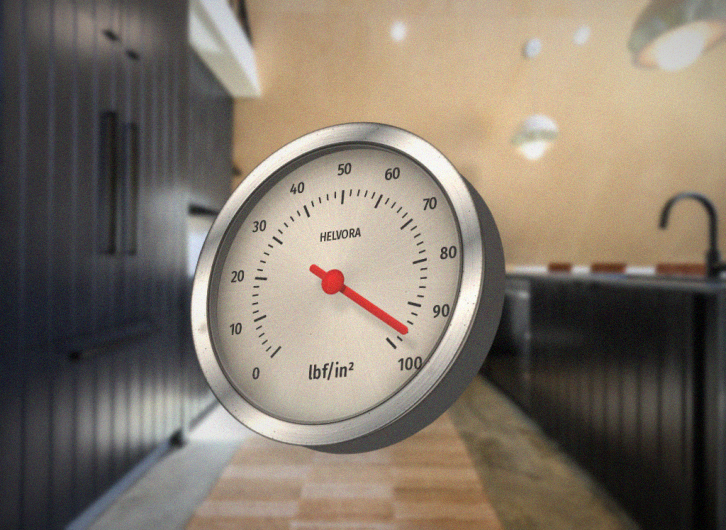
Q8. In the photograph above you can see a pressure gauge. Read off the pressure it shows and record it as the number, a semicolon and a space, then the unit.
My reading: 96; psi
